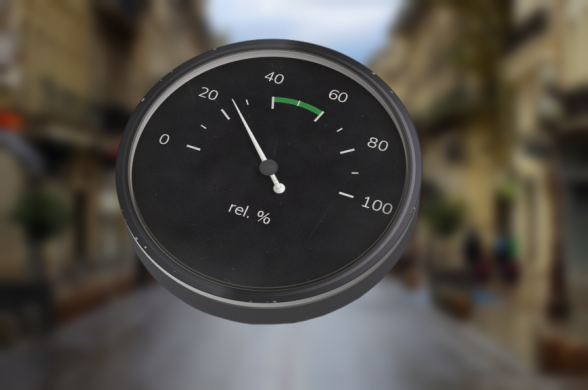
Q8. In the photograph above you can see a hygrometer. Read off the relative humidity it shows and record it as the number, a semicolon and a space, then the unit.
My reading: 25; %
